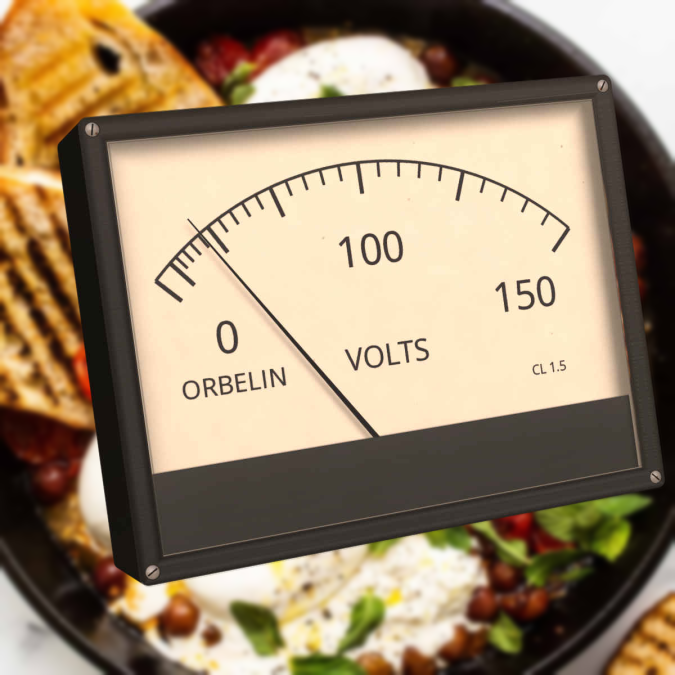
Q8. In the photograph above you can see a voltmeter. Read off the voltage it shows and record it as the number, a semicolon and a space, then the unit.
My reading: 45; V
